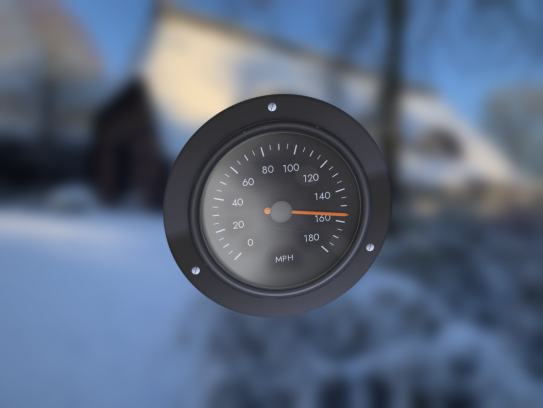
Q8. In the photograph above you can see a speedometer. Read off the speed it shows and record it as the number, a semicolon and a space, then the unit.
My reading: 155; mph
